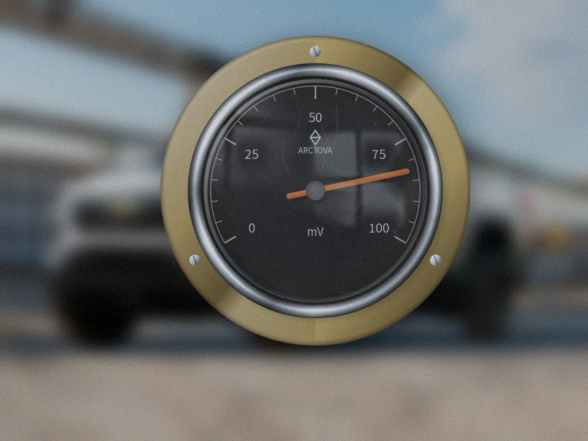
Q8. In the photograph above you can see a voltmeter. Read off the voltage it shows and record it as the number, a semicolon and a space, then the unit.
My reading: 82.5; mV
